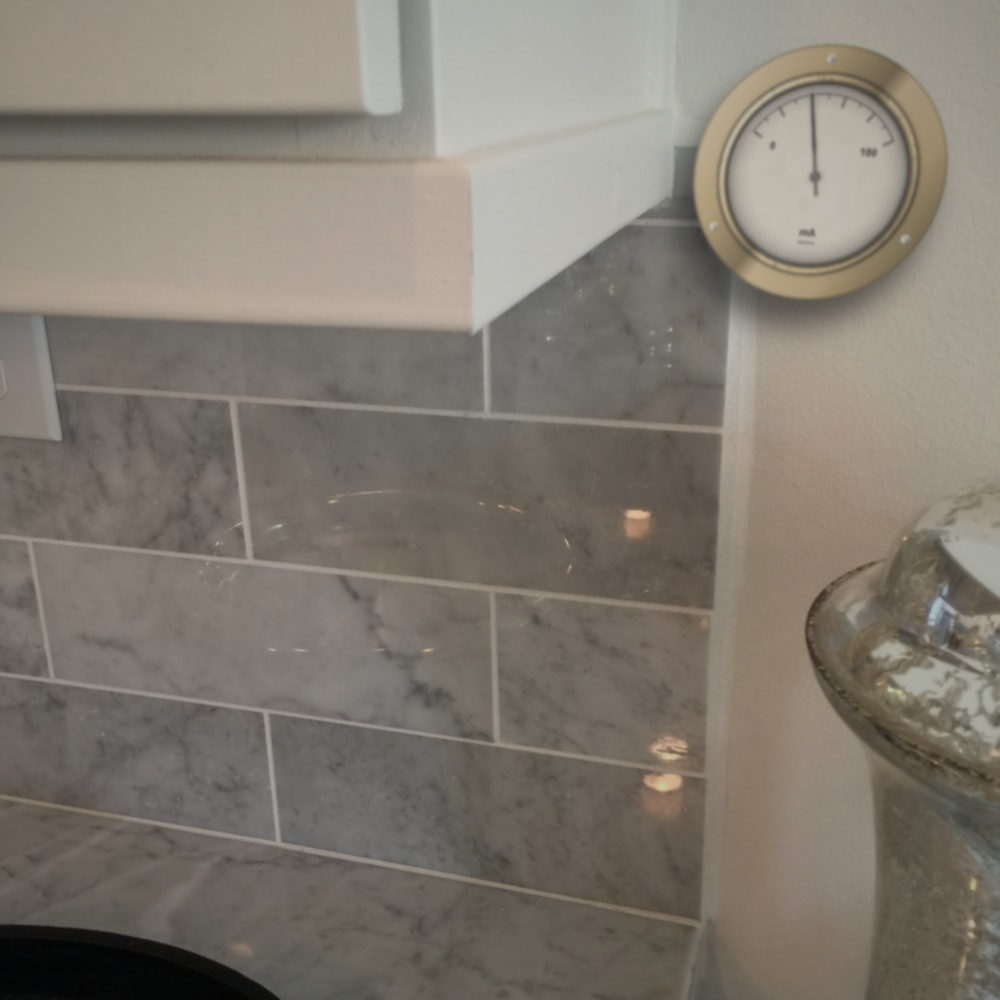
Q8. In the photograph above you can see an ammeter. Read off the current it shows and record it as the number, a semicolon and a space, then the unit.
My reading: 40; mA
